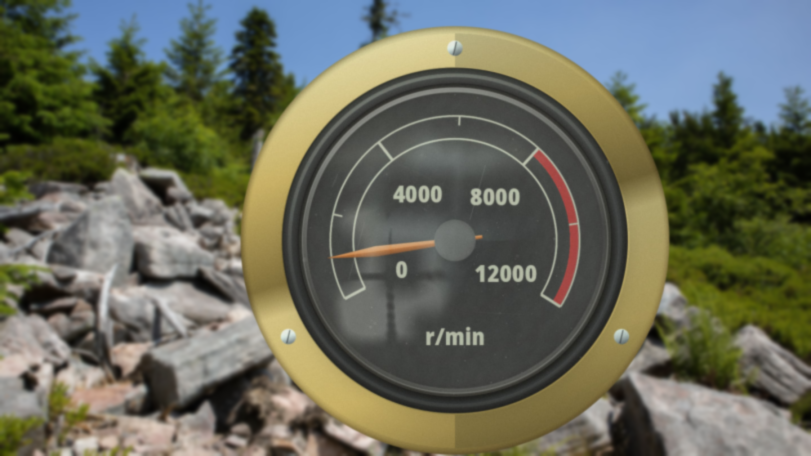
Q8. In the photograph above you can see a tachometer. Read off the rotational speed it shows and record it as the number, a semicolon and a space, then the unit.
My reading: 1000; rpm
